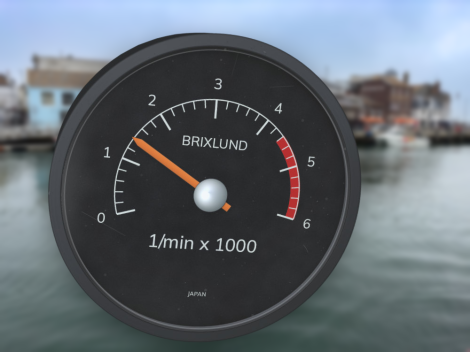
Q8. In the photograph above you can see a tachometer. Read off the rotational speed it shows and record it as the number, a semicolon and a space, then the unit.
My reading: 1400; rpm
